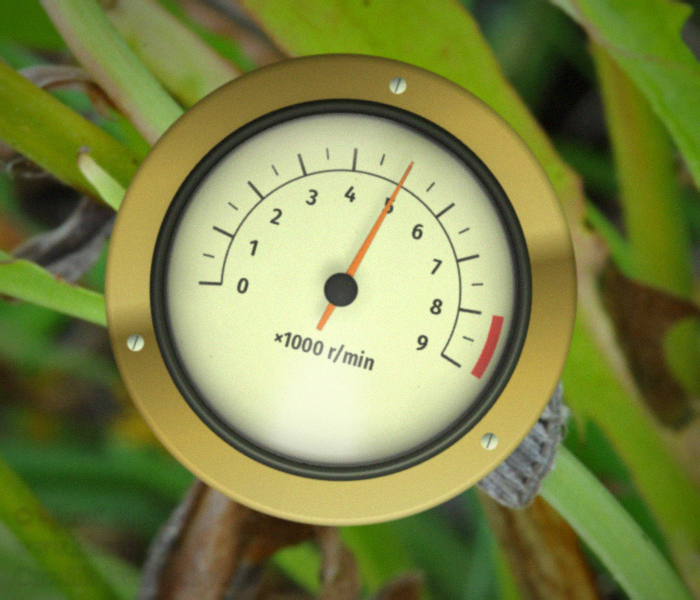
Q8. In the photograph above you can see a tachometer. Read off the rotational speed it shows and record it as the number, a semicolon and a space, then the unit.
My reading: 5000; rpm
